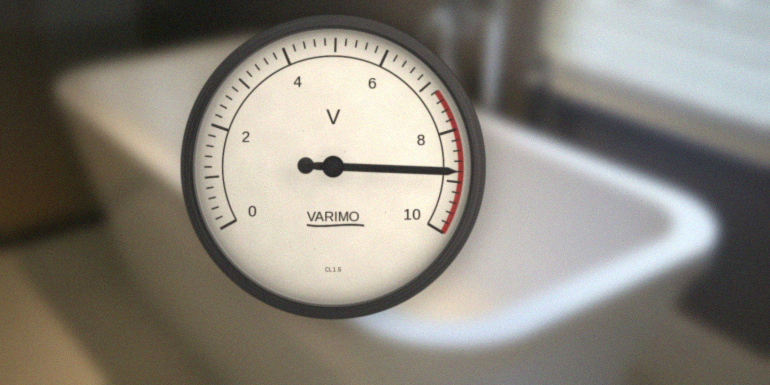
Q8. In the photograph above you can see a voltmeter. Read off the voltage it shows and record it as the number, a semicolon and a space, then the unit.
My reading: 8.8; V
